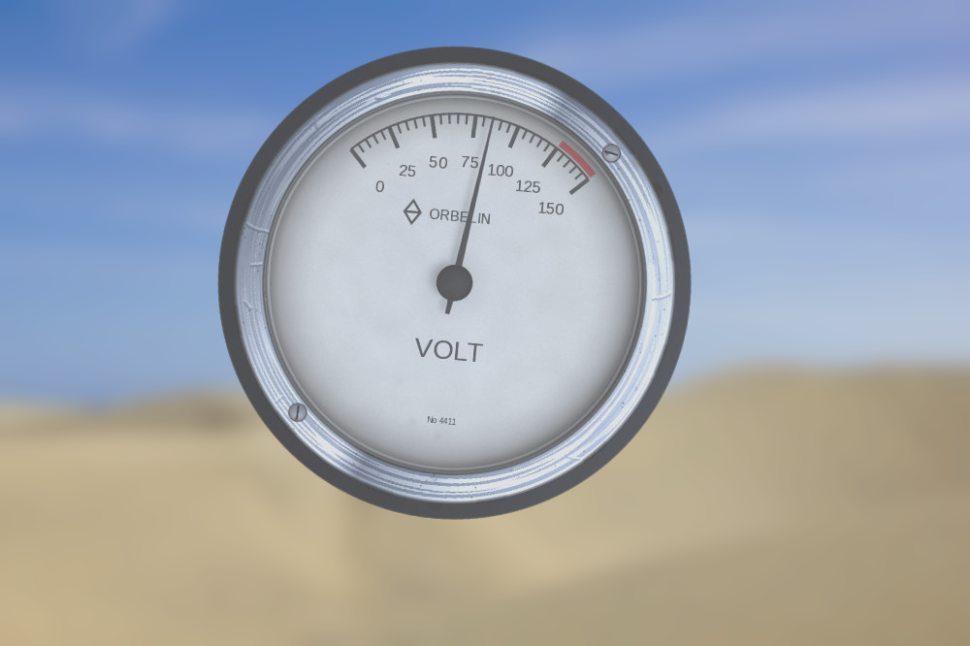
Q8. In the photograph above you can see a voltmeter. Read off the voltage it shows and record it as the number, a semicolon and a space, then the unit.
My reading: 85; V
